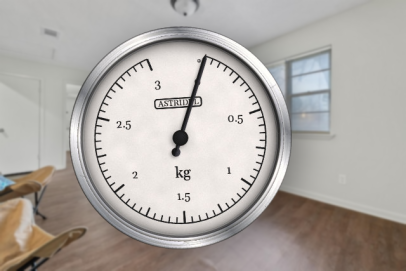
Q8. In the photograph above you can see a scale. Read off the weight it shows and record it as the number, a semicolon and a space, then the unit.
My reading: 0; kg
